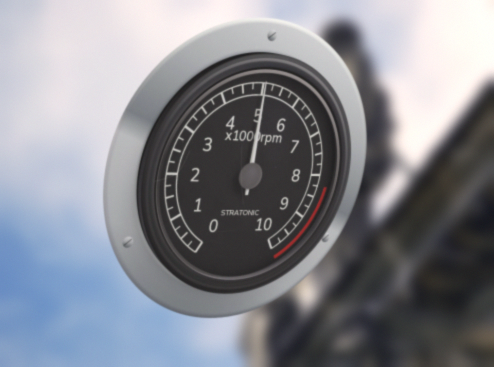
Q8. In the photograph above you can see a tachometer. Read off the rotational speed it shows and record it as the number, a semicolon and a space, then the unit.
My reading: 5000; rpm
